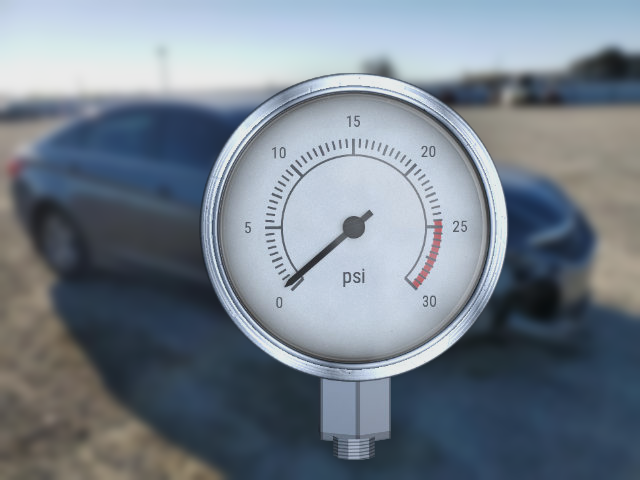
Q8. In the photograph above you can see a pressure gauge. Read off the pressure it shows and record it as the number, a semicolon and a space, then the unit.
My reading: 0.5; psi
